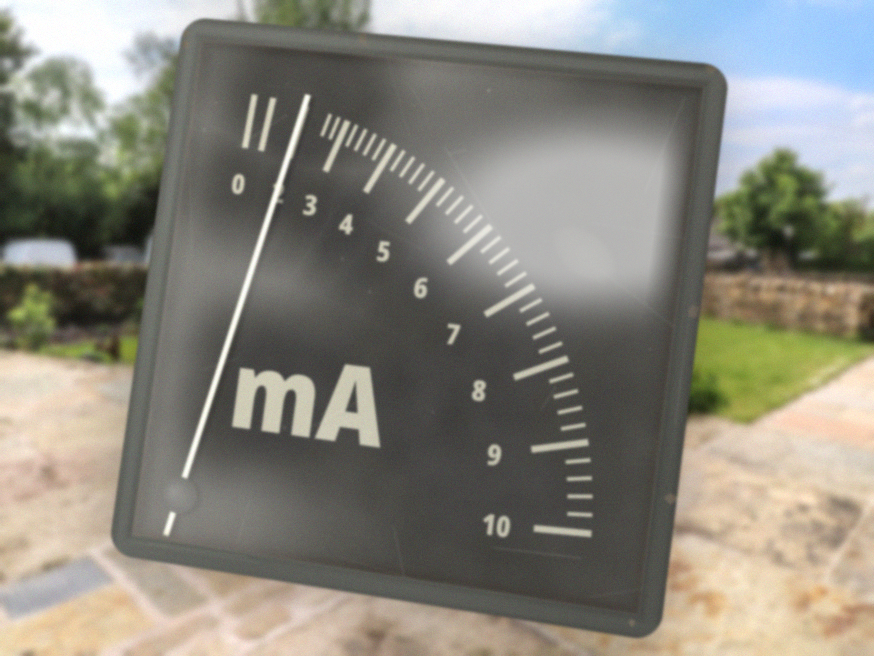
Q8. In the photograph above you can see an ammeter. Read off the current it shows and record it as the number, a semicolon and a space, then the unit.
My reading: 2; mA
